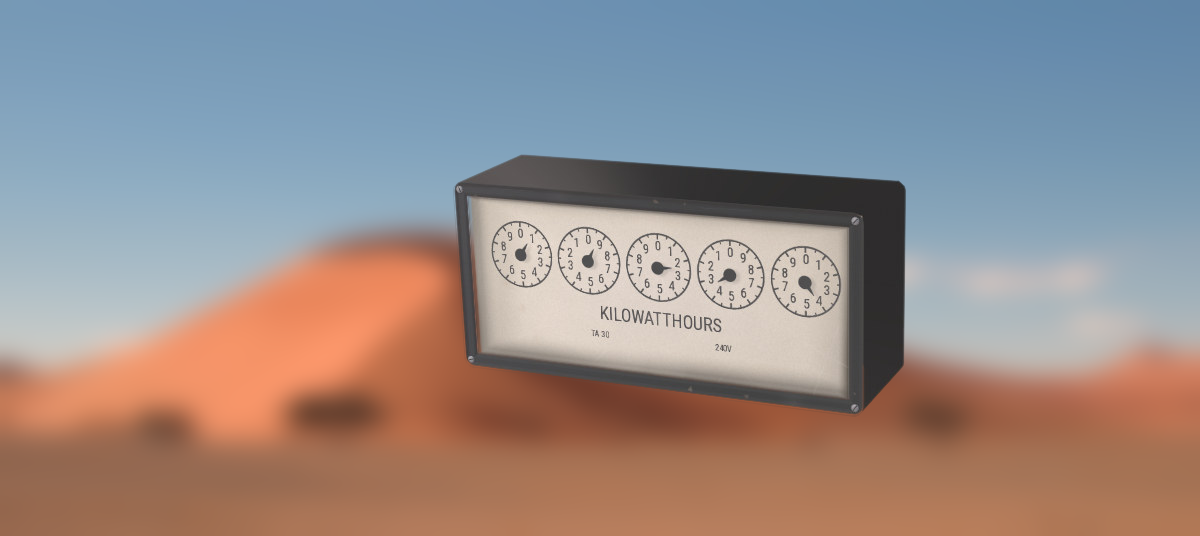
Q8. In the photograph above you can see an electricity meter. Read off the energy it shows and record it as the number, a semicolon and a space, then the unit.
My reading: 9234; kWh
